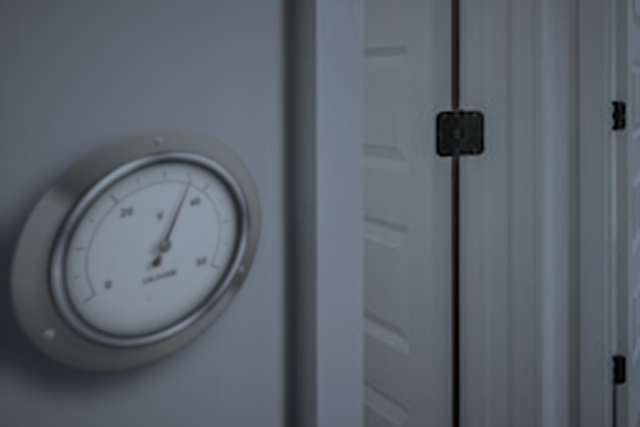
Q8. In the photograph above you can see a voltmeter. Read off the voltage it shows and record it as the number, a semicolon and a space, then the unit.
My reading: 35; V
